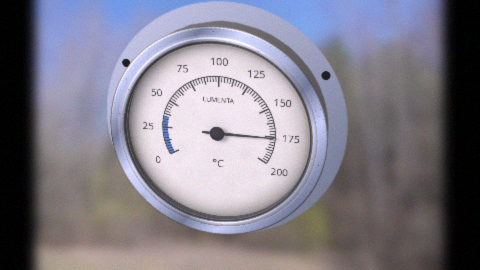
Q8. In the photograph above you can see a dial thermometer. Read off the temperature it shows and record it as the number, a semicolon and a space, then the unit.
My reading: 175; °C
